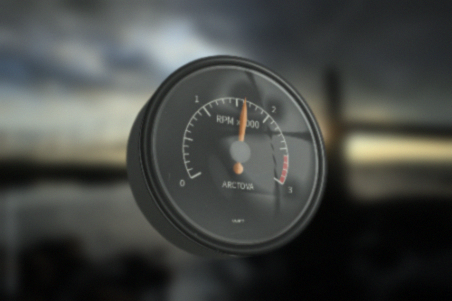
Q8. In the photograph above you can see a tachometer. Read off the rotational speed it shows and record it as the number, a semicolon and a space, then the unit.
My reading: 1600; rpm
